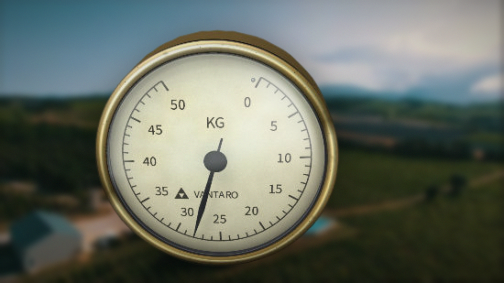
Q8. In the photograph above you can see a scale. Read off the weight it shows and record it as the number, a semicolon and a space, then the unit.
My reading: 28; kg
